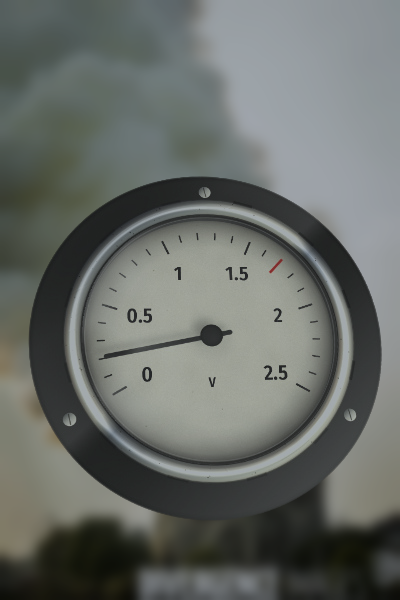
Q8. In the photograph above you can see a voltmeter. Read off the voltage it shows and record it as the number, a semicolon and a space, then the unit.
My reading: 0.2; V
